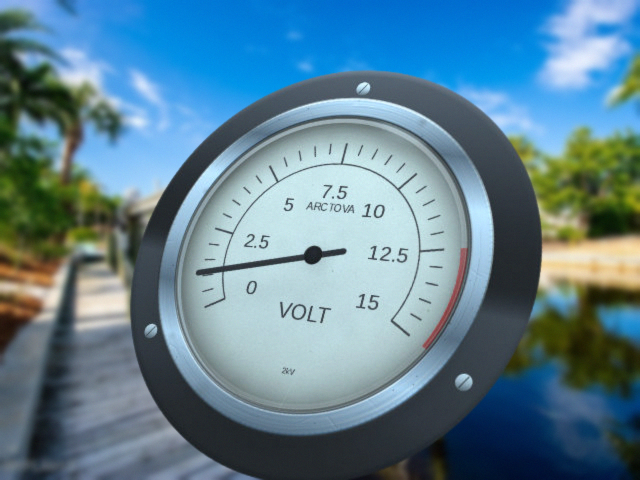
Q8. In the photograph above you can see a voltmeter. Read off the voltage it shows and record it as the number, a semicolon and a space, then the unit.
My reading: 1; V
